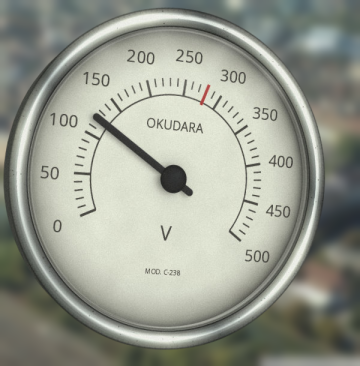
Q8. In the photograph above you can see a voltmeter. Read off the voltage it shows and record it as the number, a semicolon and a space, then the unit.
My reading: 120; V
